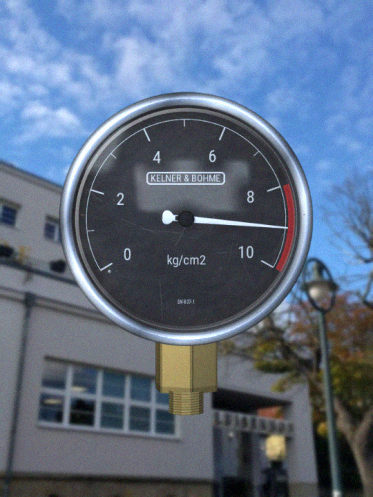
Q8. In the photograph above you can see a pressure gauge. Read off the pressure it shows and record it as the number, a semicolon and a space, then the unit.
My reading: 9; kg/cm²
